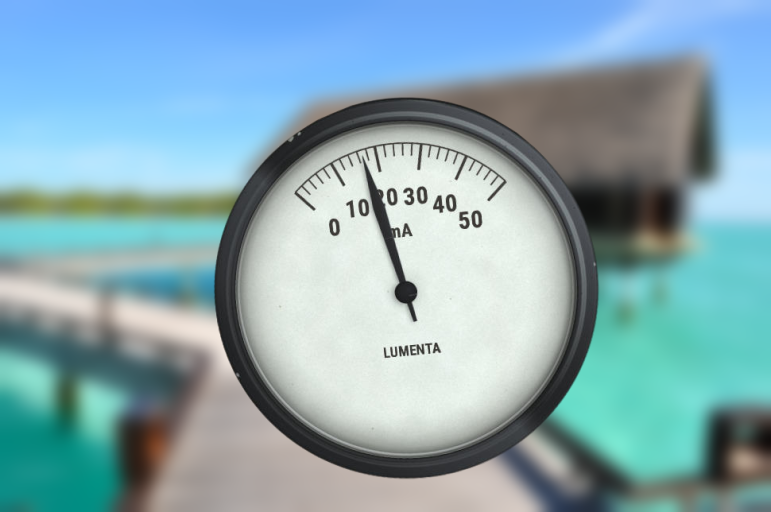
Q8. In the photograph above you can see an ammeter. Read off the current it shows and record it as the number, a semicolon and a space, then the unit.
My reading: 17; mA
